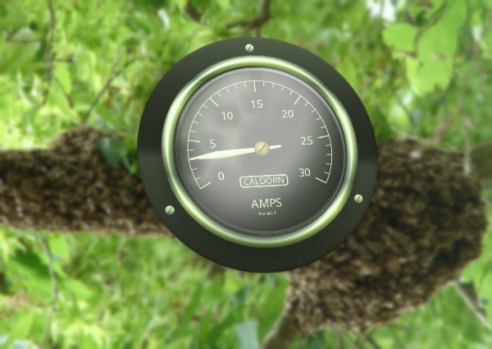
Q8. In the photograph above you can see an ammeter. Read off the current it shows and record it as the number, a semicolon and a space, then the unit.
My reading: 3; A
